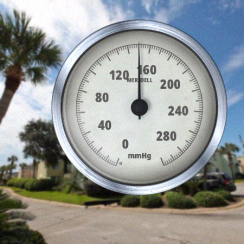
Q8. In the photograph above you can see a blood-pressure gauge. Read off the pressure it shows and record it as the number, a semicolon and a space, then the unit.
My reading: 150; mmHg
